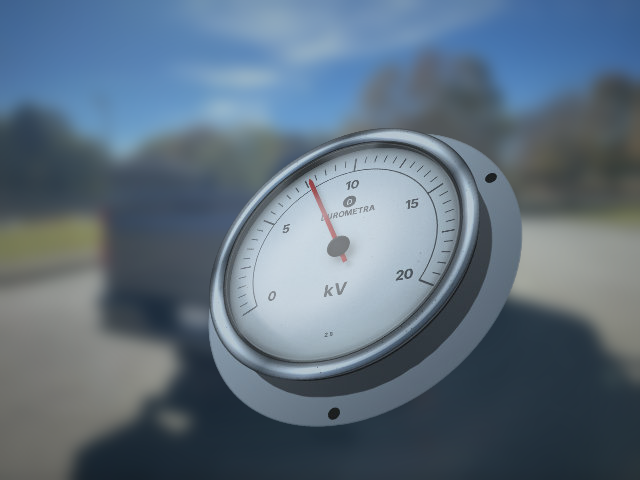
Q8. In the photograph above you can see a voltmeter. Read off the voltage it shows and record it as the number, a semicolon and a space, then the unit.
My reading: 7.75; kV
